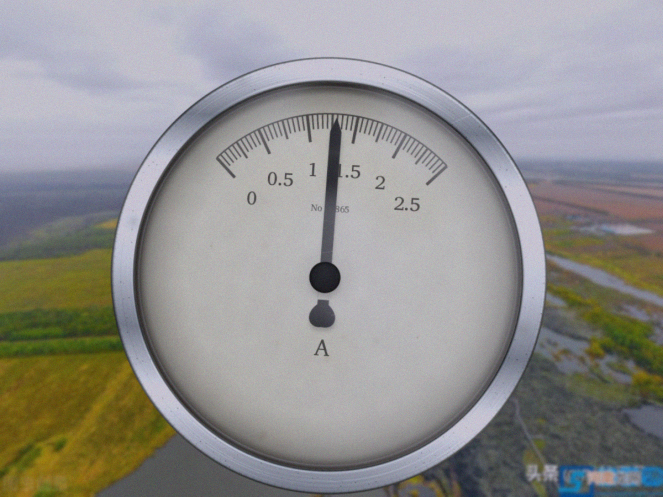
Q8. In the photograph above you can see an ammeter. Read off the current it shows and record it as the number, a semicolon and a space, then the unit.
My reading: 1.3; A
